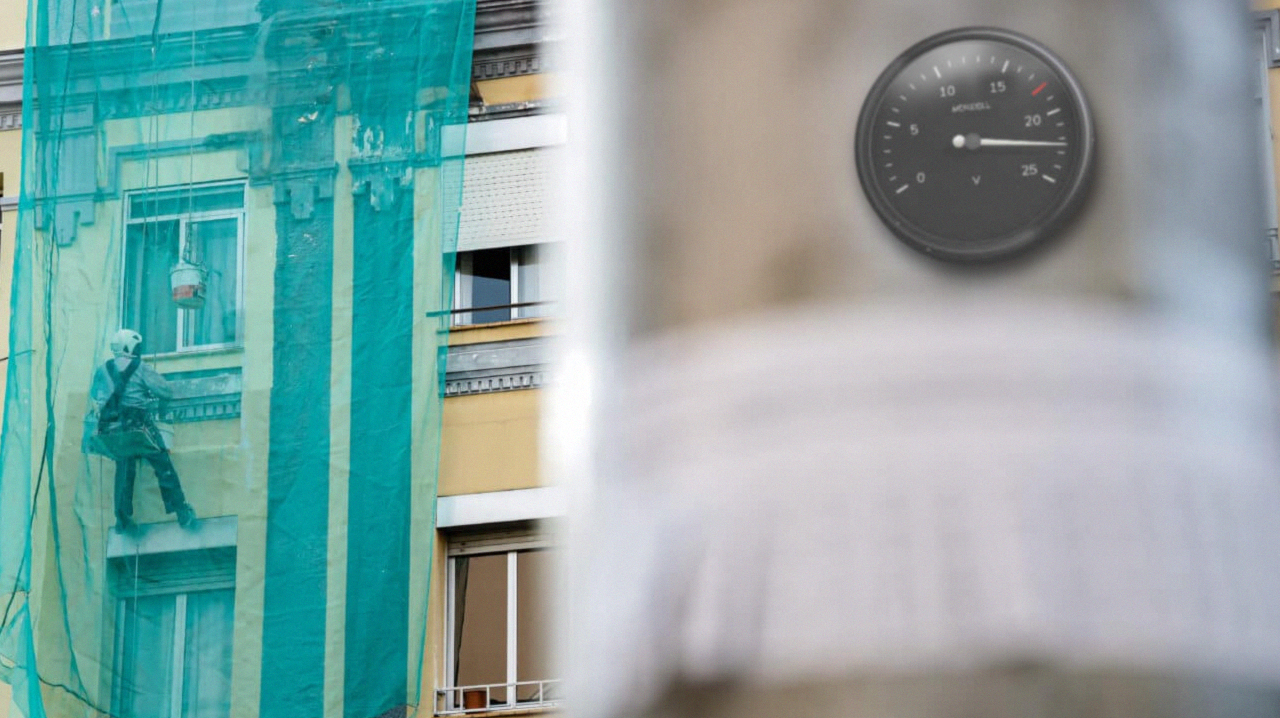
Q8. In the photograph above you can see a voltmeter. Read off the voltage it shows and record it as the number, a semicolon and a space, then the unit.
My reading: 22.5; V
